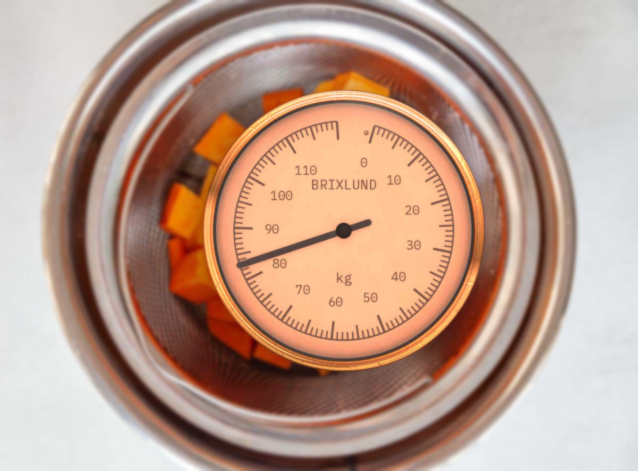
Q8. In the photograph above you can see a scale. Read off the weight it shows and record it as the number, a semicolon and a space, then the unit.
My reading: 83; kg
